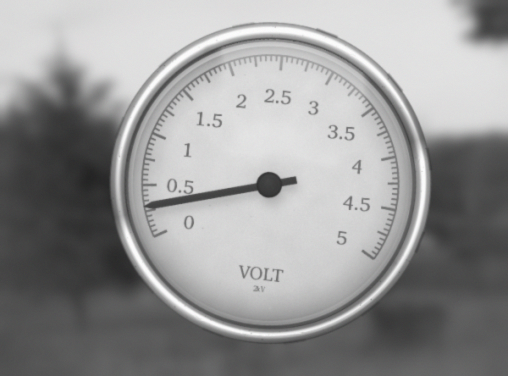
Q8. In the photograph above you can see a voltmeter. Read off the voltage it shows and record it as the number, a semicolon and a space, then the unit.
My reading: 0.3; V
